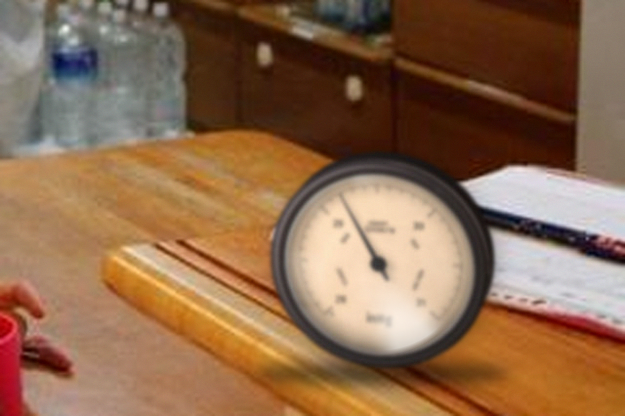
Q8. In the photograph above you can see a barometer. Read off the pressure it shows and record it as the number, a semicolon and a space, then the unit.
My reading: 29.2; inHg
